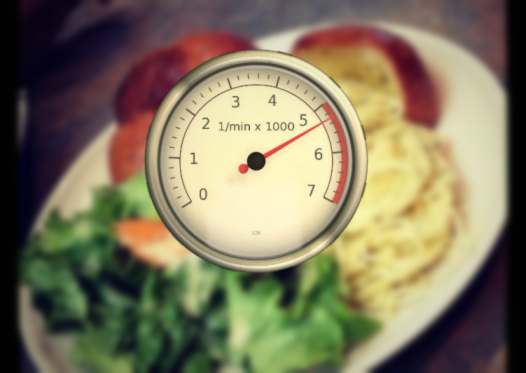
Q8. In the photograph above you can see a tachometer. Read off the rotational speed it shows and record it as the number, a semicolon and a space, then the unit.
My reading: 5300; rpm
